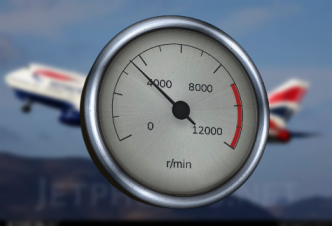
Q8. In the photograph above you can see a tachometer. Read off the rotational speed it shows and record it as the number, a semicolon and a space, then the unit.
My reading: 3500; rpm
